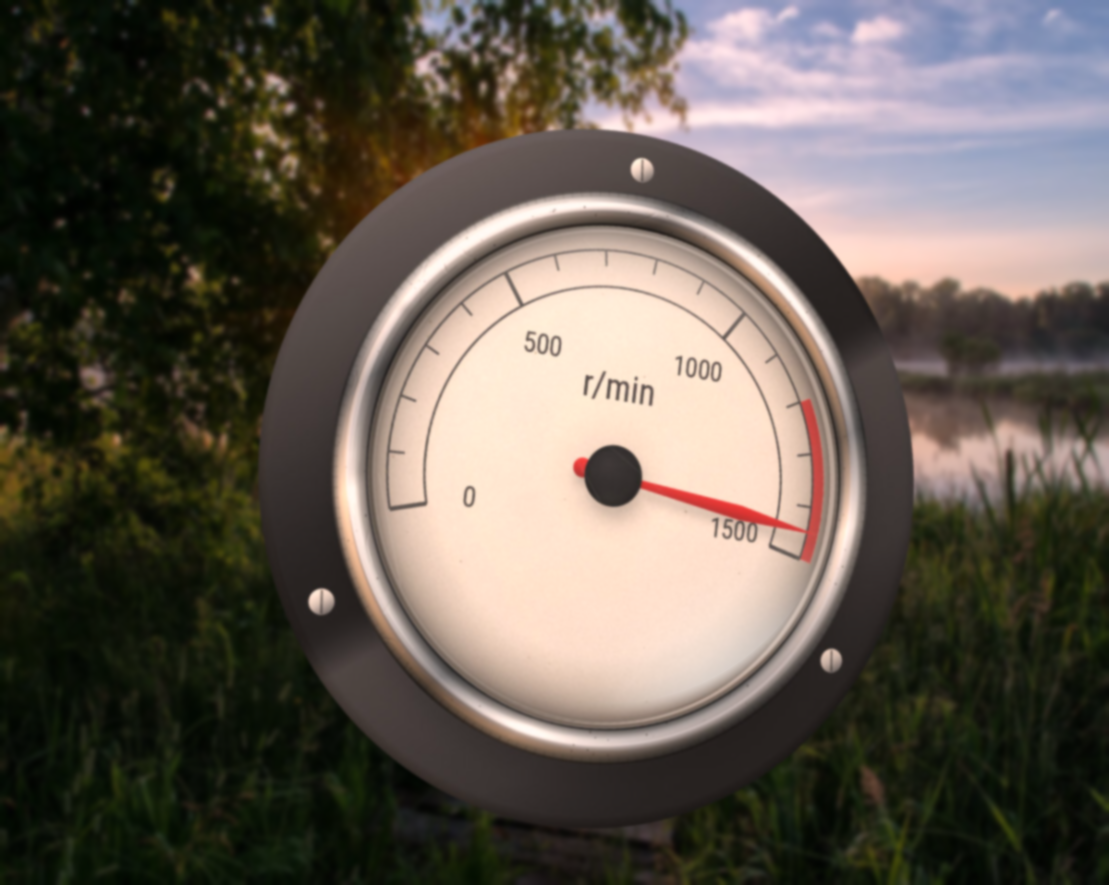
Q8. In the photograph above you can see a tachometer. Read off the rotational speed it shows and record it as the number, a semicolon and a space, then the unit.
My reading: 1450; rpm
